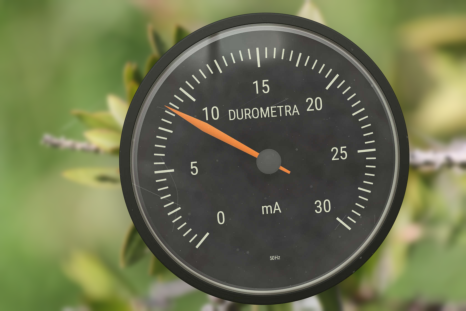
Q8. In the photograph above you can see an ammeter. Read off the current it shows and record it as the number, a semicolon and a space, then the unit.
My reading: 8.75; mA
